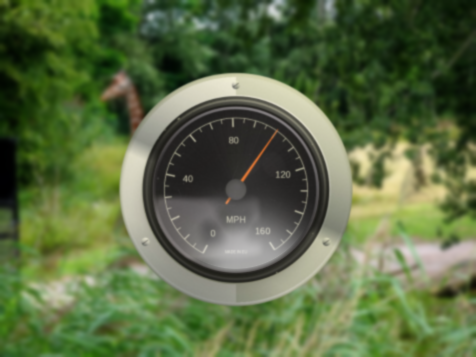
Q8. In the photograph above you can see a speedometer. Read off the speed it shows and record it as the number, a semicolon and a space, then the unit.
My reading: 100; mph
